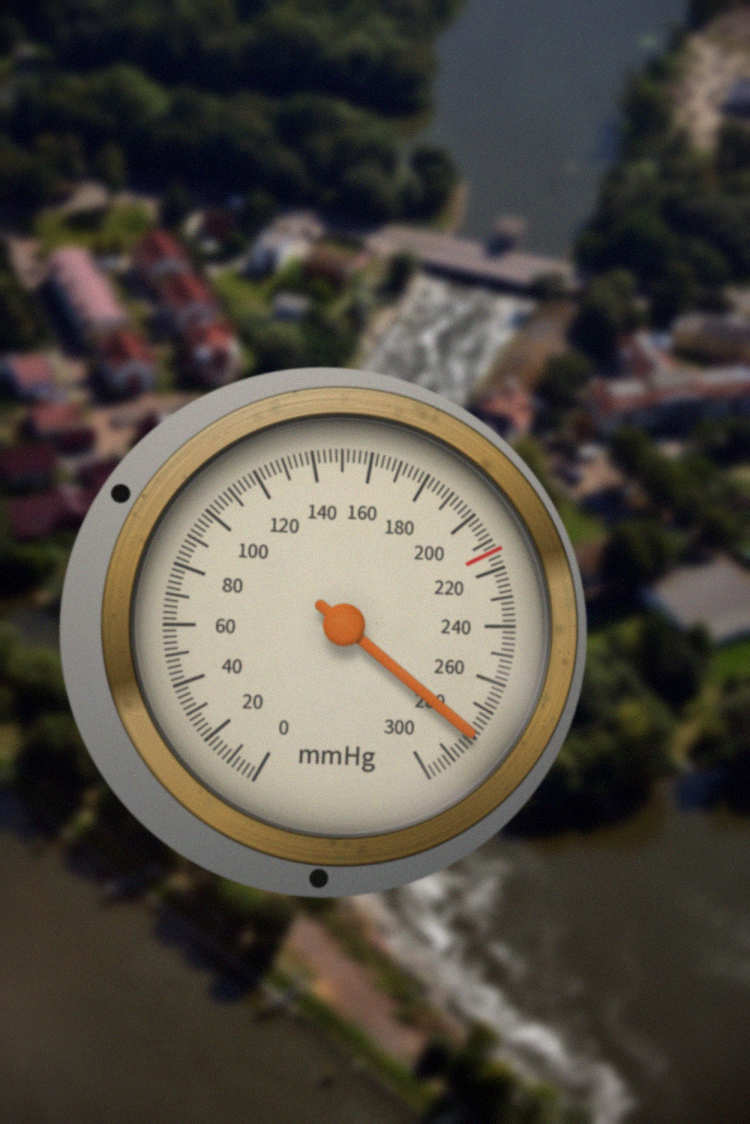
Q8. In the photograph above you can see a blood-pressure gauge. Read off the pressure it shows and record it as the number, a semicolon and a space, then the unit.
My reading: 280; mmHg
